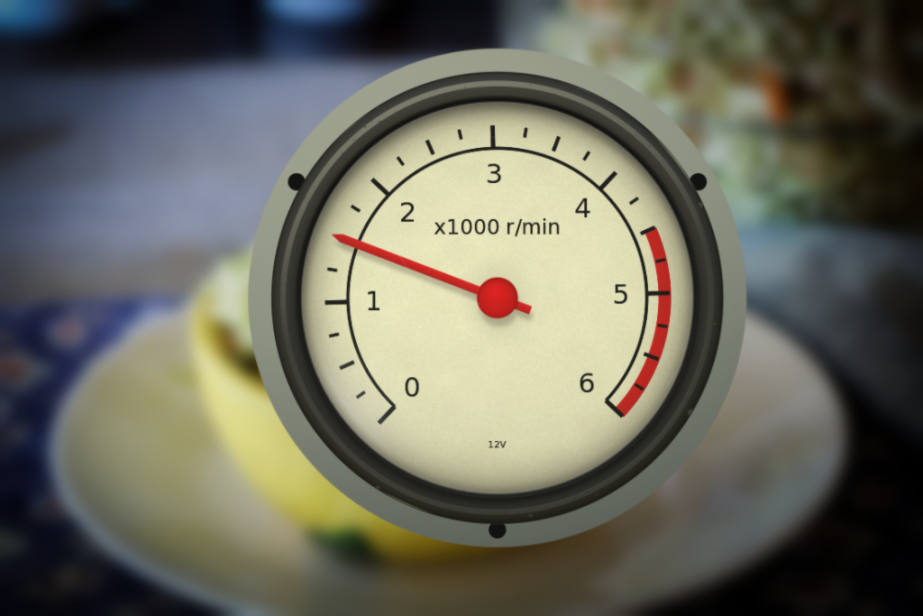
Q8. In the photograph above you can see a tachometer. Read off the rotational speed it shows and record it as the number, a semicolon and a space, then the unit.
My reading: 1500; rpm
